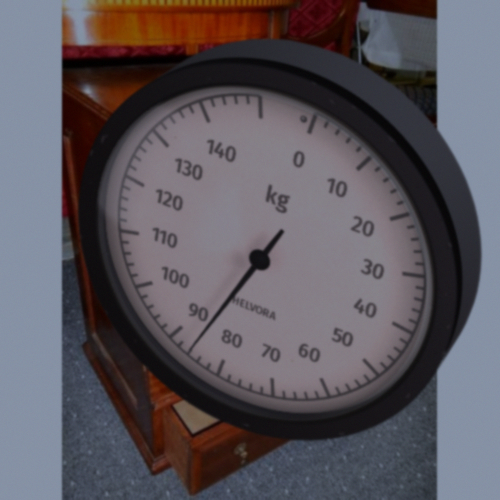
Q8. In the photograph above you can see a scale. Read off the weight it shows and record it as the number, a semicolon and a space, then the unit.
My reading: 86; kg
